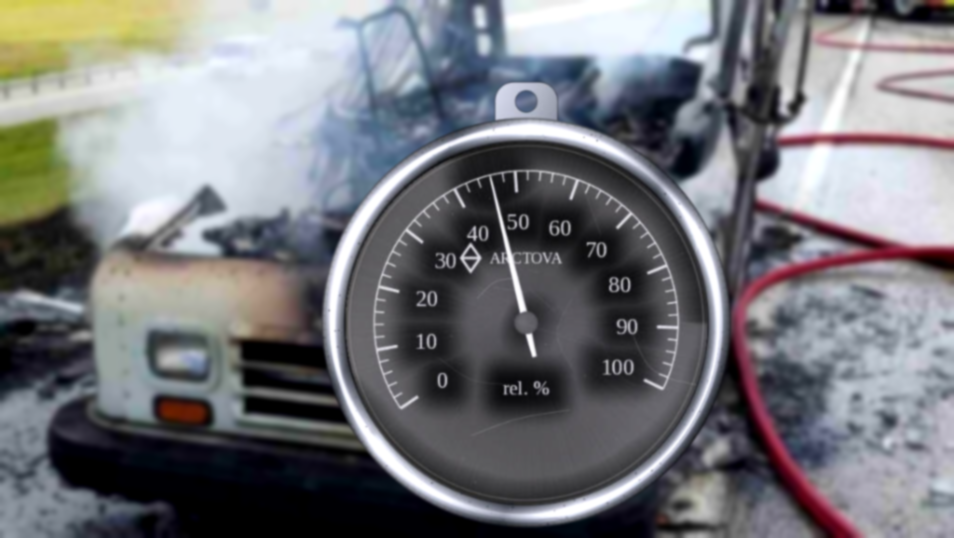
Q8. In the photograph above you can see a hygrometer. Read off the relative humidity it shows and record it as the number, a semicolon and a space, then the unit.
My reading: 46; %
